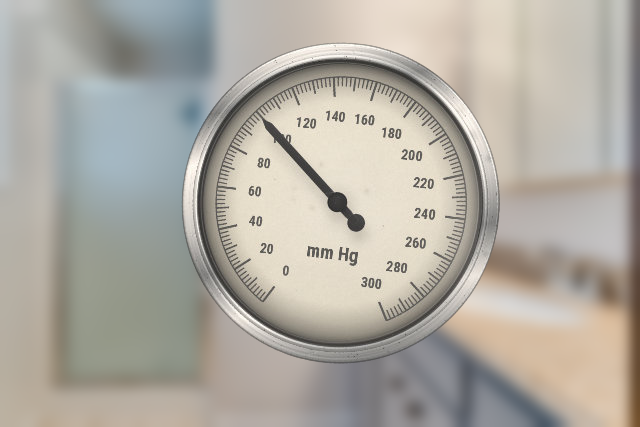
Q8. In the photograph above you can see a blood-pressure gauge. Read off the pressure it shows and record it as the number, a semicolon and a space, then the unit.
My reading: 100; mmHg
